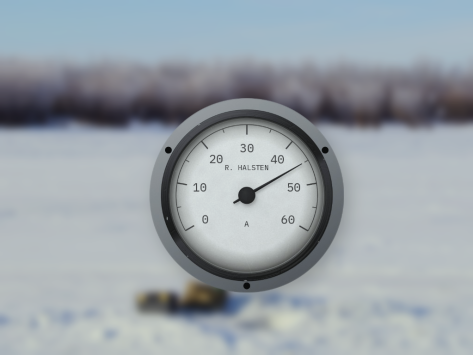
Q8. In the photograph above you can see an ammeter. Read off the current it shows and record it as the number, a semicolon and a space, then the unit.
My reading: 45; A
